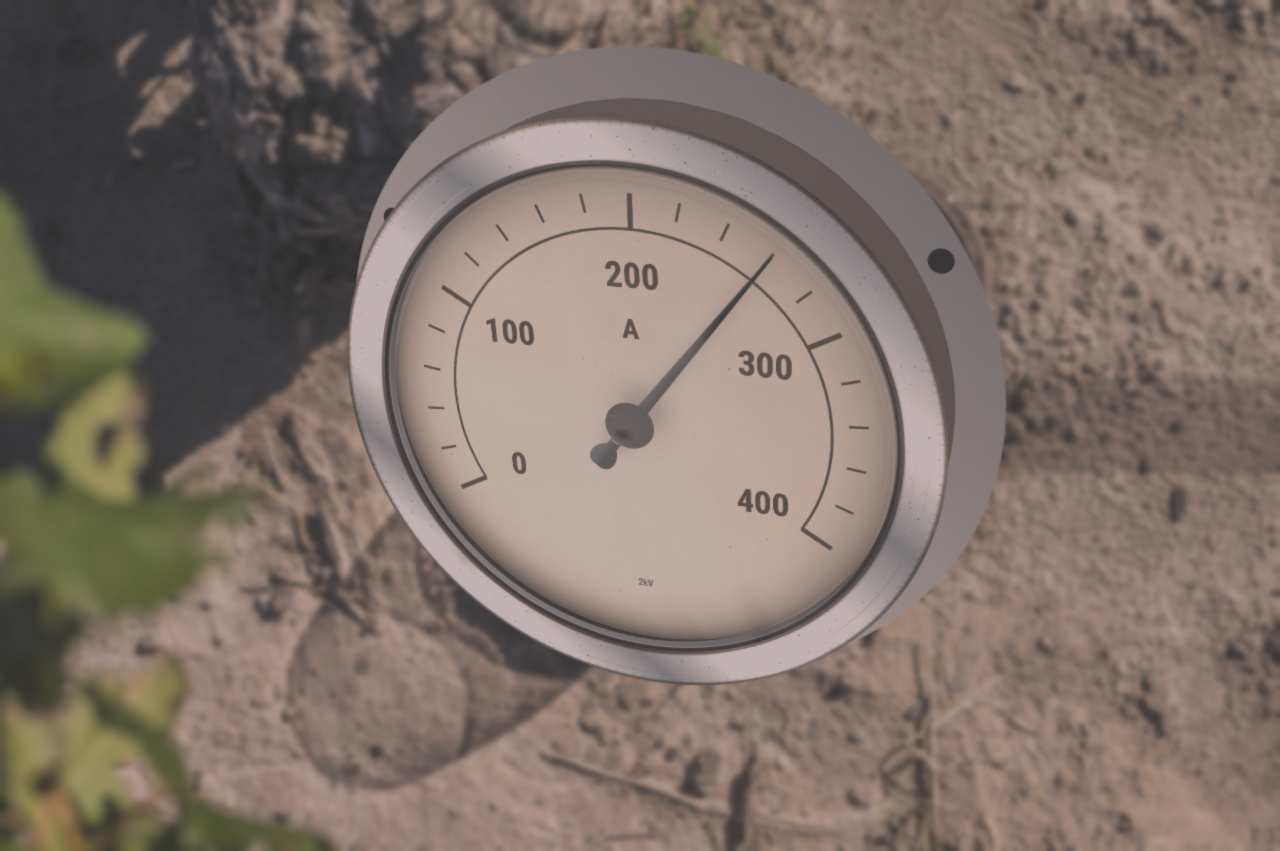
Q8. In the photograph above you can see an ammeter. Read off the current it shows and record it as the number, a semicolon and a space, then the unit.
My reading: 260; A
